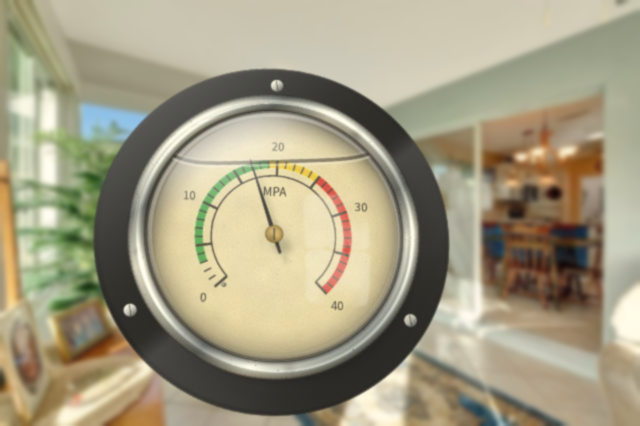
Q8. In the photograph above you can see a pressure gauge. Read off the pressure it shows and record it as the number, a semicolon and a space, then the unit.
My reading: 17; MPa
